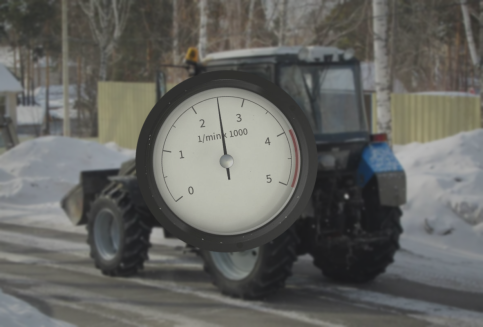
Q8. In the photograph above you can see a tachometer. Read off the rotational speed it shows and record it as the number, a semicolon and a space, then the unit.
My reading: 2500; rpm
